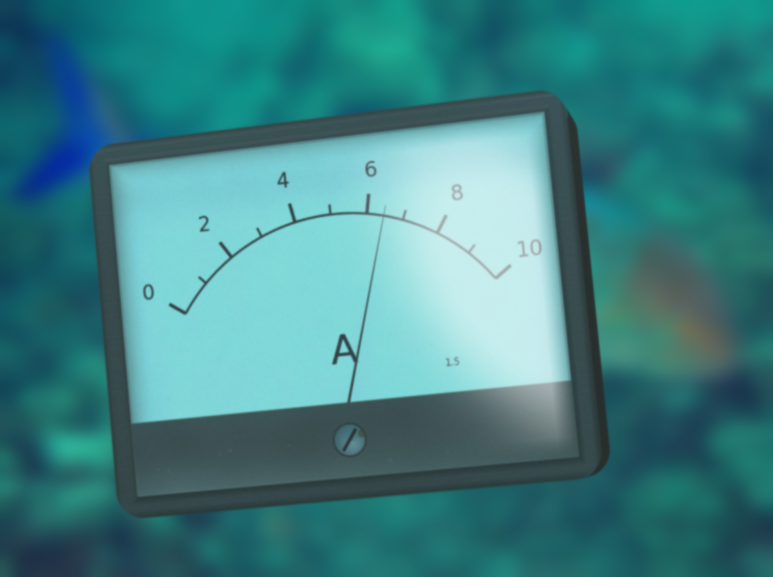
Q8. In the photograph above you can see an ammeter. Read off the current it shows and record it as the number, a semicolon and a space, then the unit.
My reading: 6.5; A
